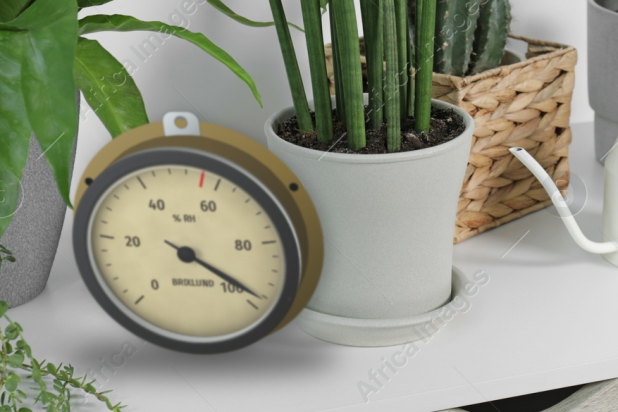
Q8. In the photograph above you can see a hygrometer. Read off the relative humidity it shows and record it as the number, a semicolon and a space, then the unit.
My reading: 96; %
